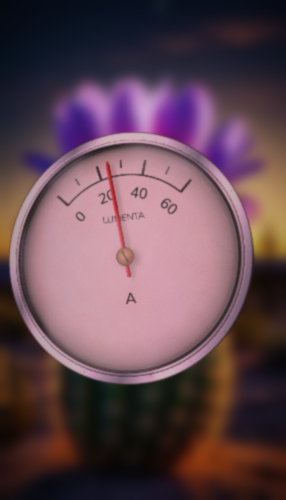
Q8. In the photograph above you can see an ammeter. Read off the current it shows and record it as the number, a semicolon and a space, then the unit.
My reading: 25; A
